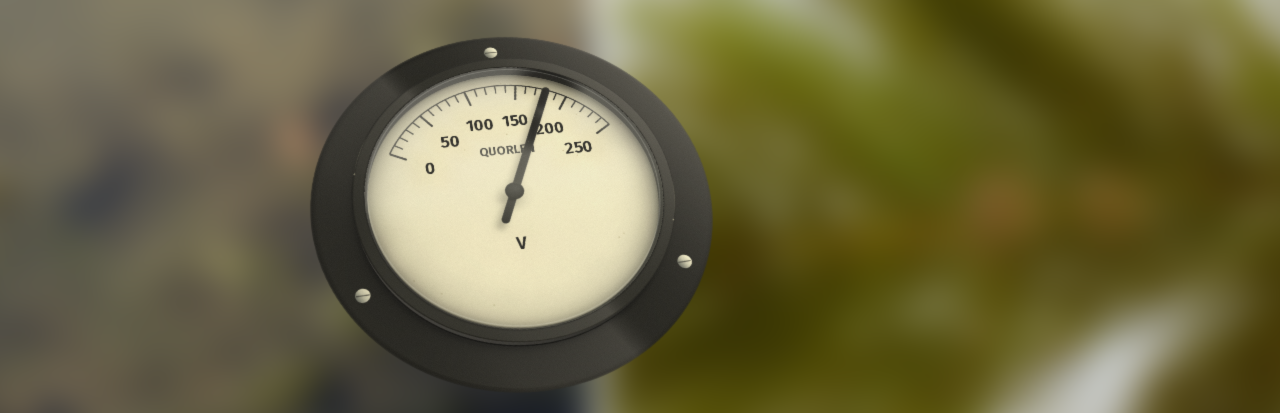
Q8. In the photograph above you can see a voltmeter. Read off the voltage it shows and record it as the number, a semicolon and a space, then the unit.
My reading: 180; V
